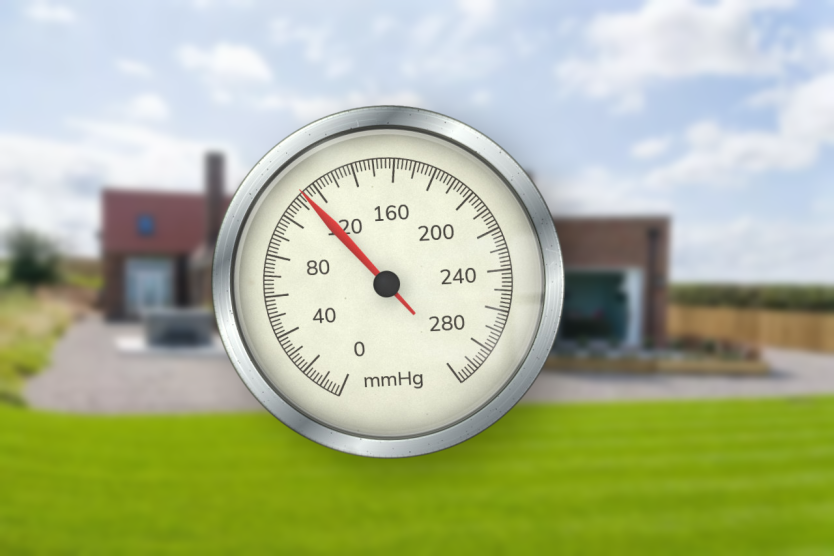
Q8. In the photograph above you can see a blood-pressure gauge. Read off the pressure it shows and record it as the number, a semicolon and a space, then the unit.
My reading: 114; mmHg
